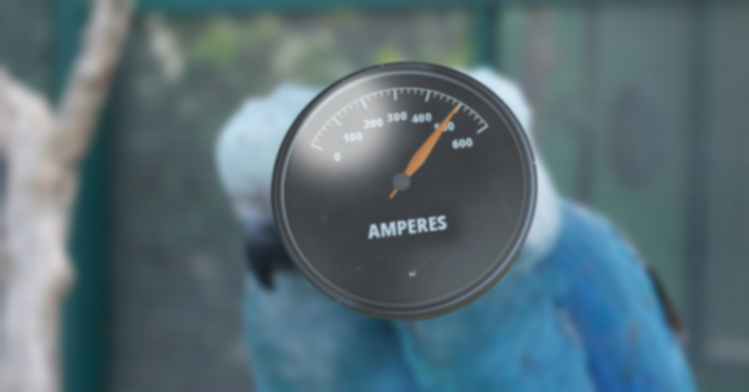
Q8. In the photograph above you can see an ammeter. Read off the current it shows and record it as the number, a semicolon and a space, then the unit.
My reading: 500; A
